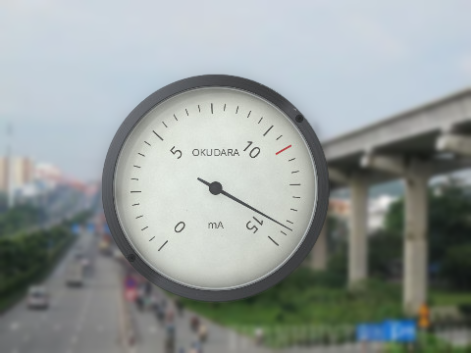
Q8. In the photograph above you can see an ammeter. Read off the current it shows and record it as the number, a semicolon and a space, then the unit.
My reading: 14.25; mA
